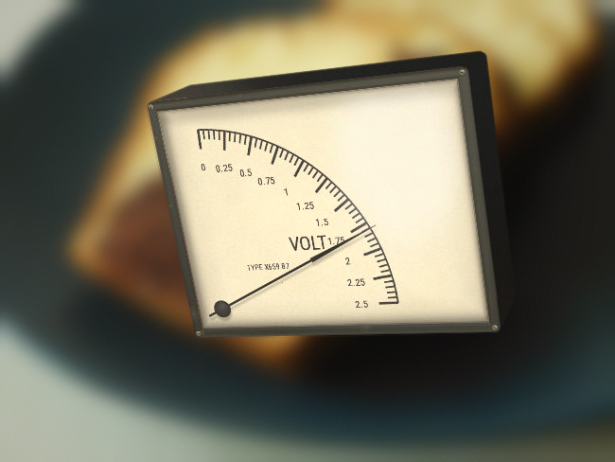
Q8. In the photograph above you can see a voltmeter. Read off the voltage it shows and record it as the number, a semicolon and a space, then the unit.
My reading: 1.8; V
